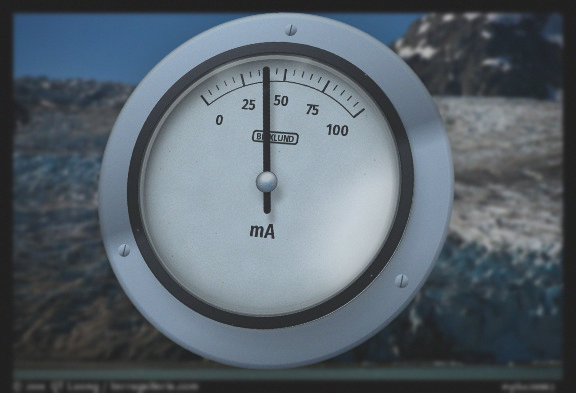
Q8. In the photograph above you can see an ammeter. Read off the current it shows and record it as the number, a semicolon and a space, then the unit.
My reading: 40; mA
